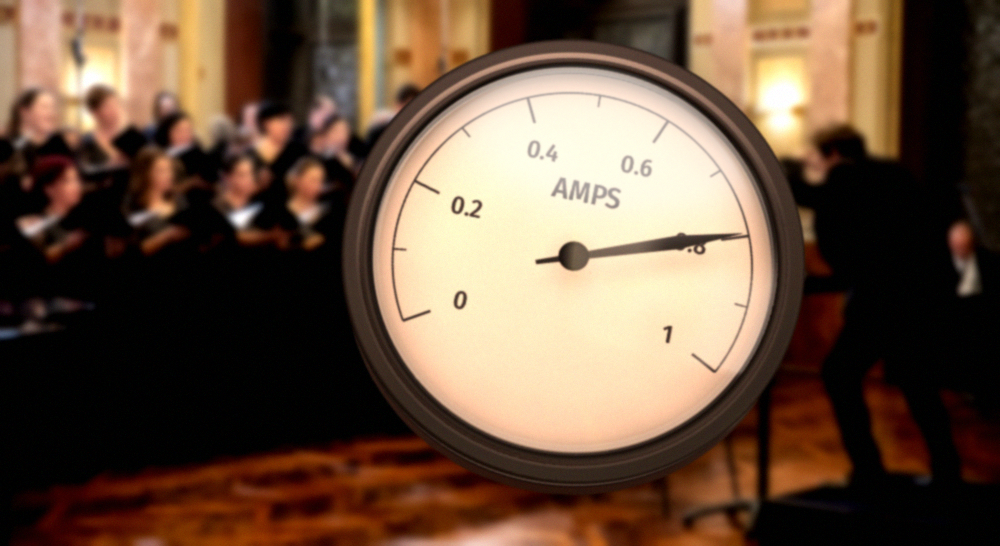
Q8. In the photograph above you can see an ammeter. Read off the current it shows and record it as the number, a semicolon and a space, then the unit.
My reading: 0.8; A
